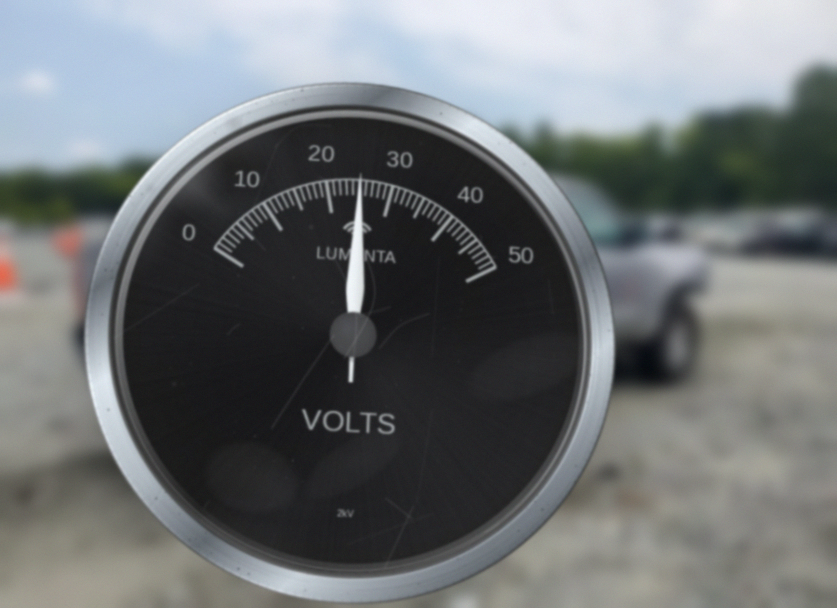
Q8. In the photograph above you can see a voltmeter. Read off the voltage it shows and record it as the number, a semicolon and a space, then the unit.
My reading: 25; V
